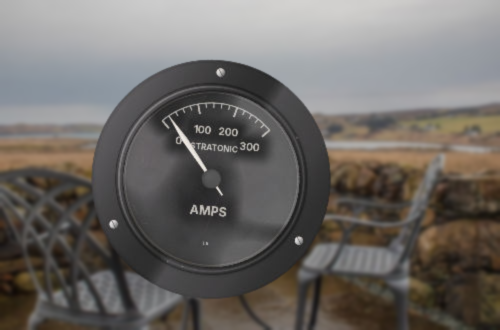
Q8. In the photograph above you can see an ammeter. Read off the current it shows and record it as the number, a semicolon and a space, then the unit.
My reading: 20; A
